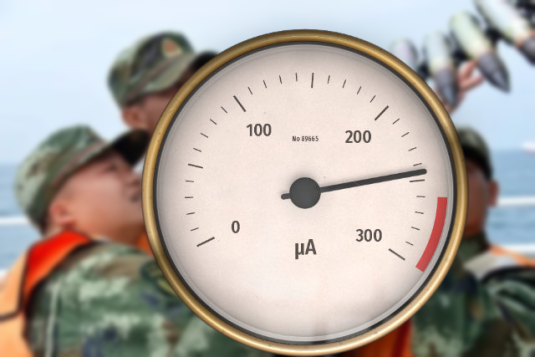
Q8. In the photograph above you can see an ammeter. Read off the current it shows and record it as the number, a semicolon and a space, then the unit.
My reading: 245; µA
